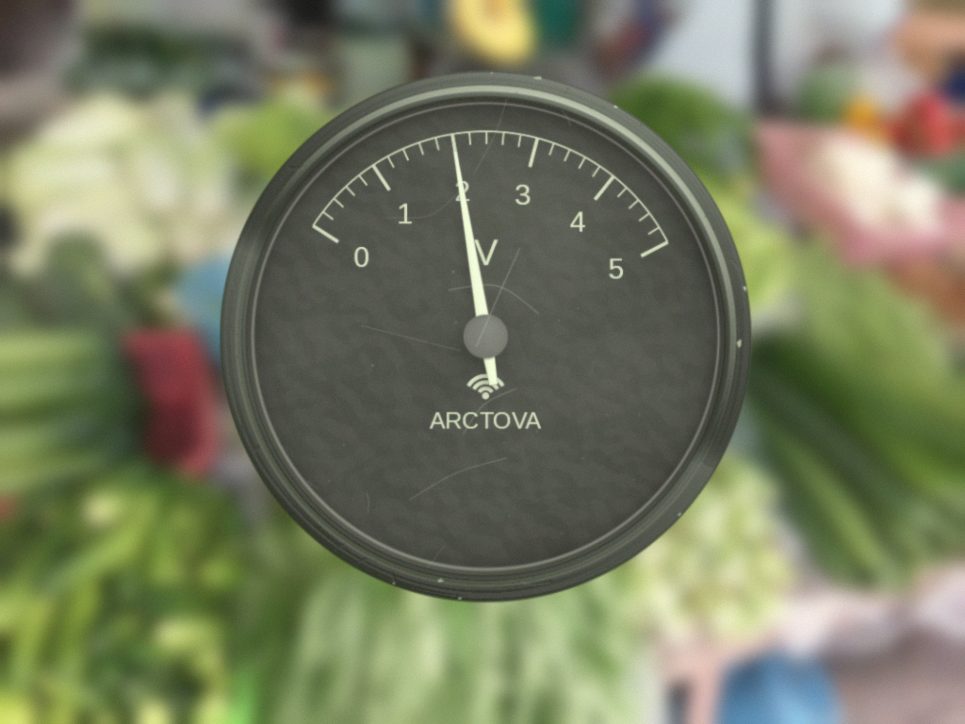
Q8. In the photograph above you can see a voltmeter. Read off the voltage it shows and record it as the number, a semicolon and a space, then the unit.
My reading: 2; V
